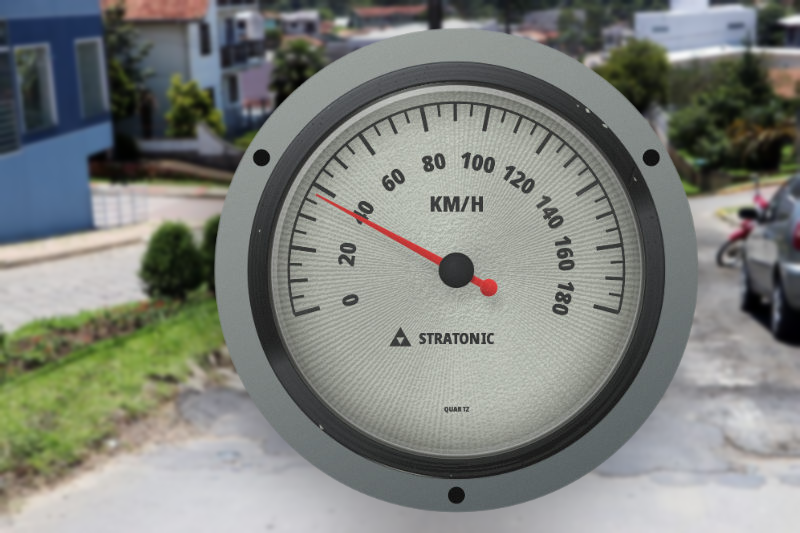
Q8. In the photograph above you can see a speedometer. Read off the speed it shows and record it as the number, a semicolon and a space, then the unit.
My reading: 37.5; km/h
